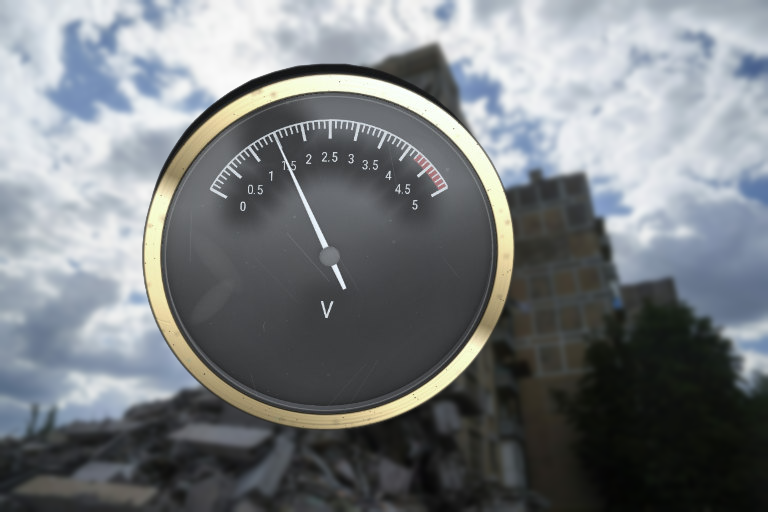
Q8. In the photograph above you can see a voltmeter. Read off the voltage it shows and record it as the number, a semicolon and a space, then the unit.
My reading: 1.5; V
